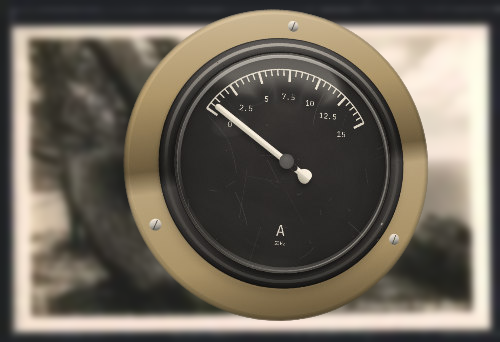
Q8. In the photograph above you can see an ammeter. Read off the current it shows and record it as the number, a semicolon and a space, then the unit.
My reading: 0.5; A
